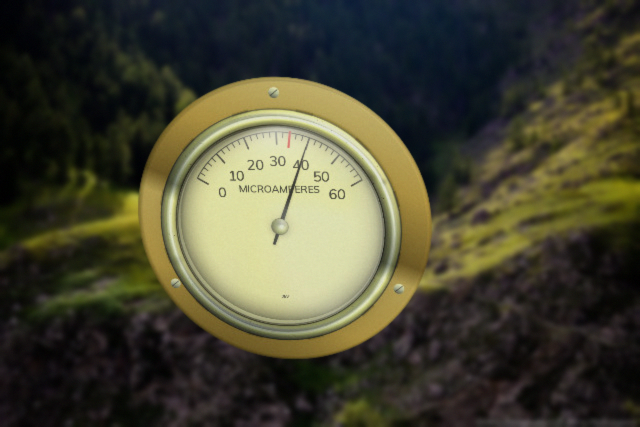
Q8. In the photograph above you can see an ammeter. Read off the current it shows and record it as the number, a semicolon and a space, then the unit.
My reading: 40; µA
